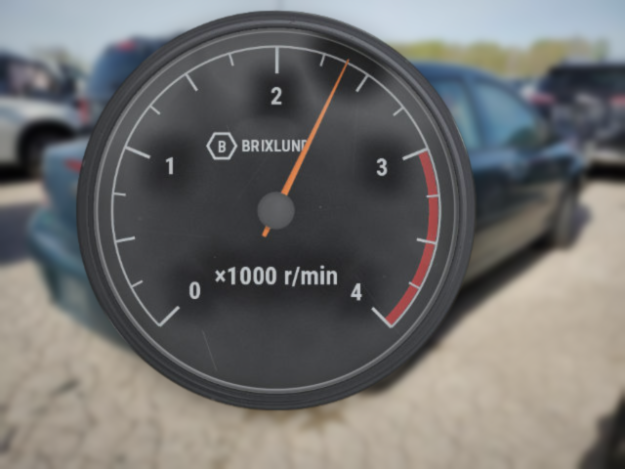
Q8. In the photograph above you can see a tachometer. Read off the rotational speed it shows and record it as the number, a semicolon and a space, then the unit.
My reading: 2375; rpm
